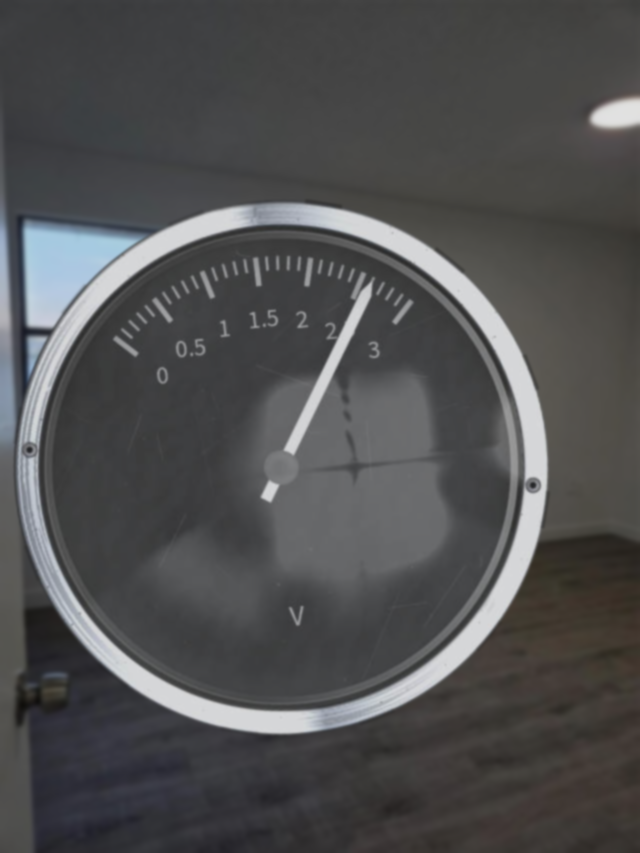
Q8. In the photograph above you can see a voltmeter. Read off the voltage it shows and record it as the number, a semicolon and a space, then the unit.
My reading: 2.6; V
